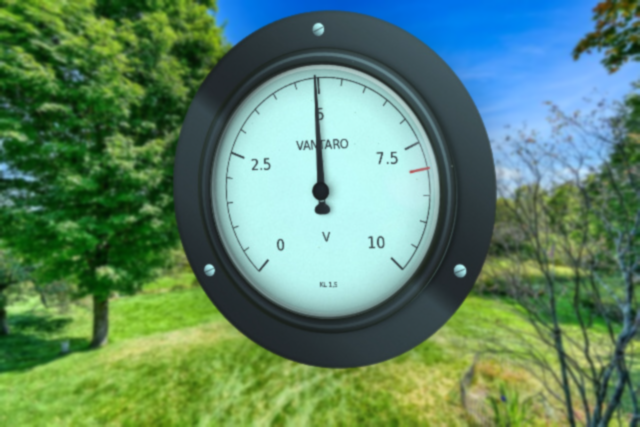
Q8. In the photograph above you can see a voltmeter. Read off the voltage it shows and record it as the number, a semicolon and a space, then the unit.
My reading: 5; V
